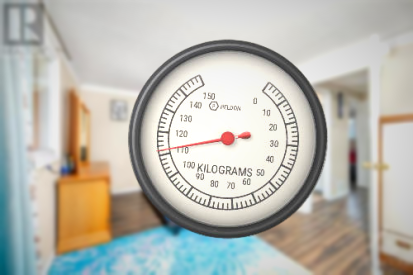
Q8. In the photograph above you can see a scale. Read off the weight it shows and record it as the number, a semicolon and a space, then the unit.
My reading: 112; kg
